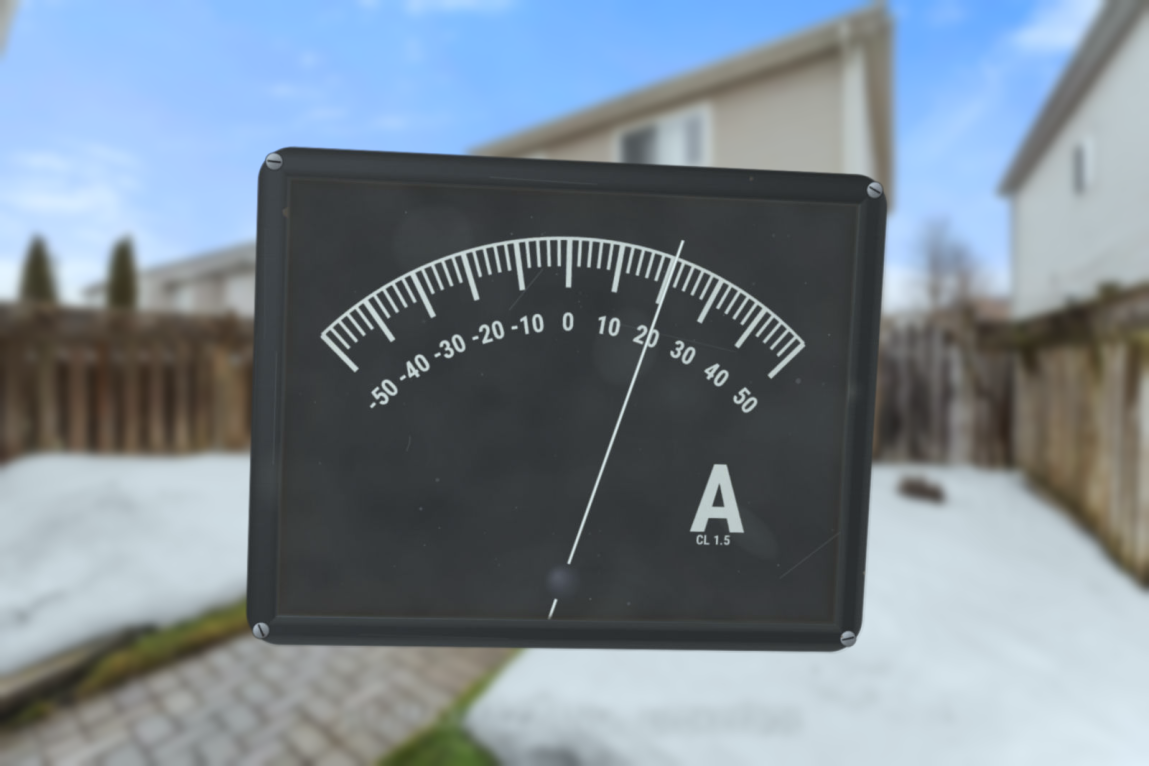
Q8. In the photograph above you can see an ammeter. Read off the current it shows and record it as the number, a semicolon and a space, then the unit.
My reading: 20; A
